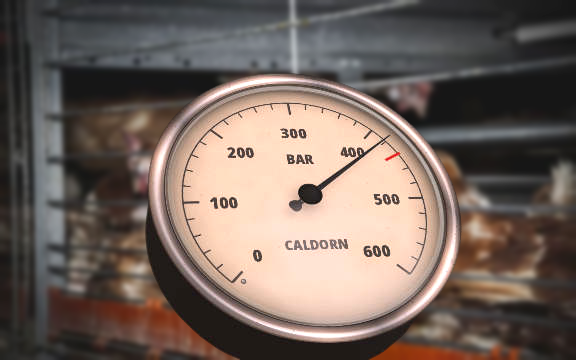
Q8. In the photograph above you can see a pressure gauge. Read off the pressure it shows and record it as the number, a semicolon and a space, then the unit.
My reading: 420; bar
